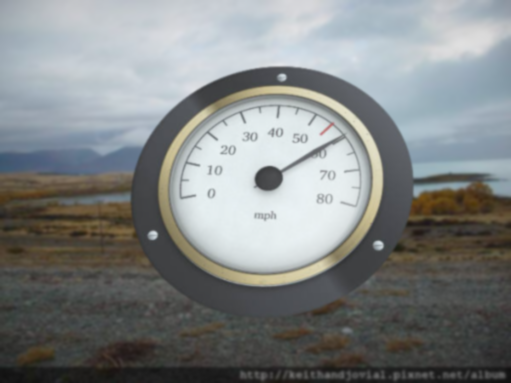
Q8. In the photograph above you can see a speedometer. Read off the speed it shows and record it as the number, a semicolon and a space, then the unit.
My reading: 60; mph
